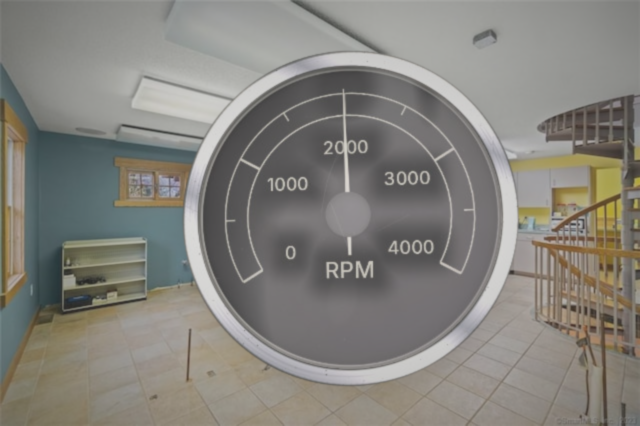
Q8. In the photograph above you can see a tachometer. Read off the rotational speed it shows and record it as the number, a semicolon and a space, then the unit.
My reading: 2000; rpm
